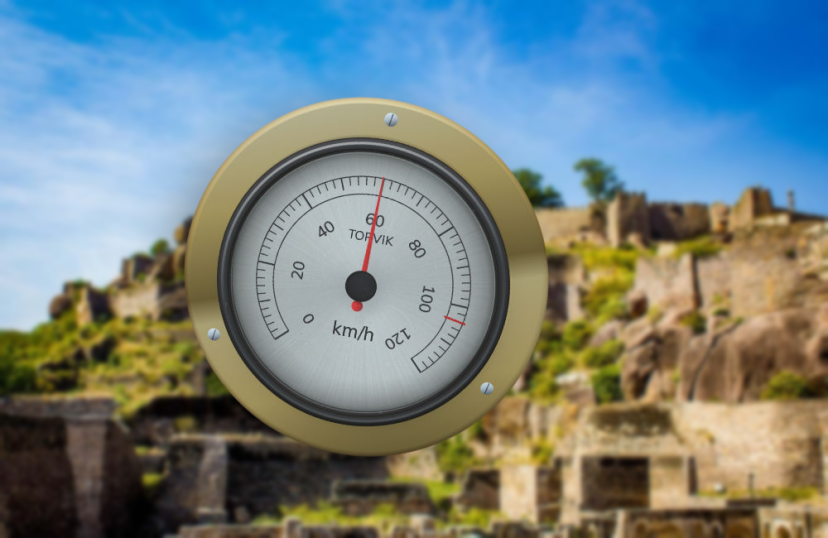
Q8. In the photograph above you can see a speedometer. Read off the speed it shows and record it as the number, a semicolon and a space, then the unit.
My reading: 60; km/h
